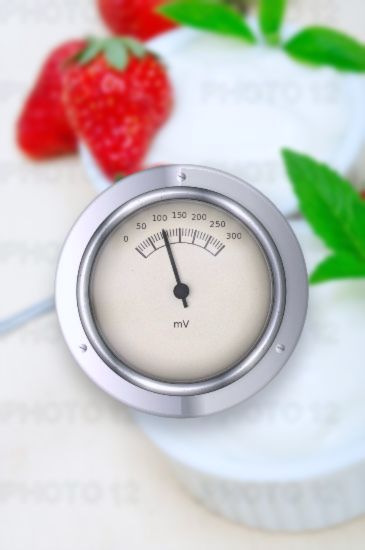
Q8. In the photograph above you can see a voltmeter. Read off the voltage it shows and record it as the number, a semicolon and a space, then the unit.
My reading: 100; mV
